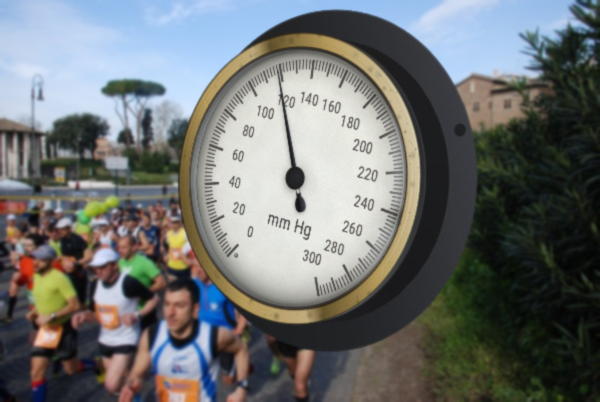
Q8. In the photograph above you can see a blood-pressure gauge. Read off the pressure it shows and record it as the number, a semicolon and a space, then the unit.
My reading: 120; mmHg
